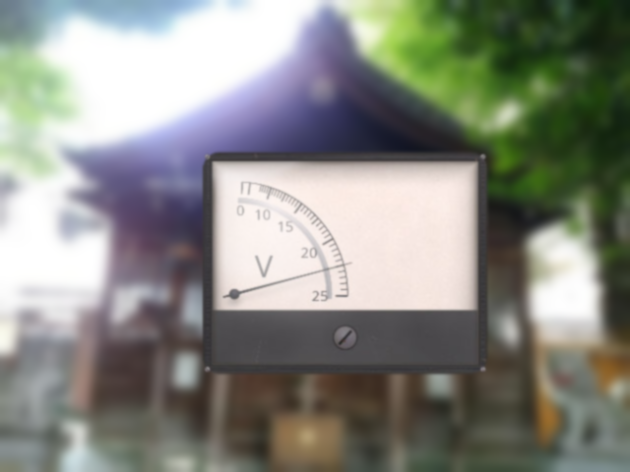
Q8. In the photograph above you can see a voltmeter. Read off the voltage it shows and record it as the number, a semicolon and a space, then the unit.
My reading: 22.5; V
